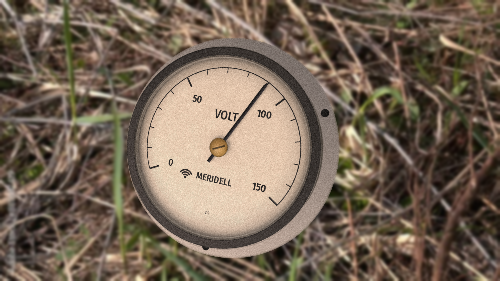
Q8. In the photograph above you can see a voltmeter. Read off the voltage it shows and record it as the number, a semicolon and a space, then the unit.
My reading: 90; V
